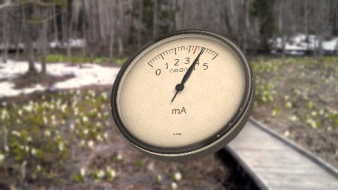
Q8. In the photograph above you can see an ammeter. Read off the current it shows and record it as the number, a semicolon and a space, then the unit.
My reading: 4; mA
